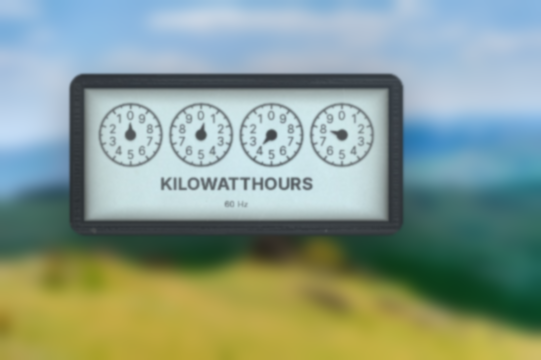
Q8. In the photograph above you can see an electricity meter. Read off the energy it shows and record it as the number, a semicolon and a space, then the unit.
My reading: 38; kWh
